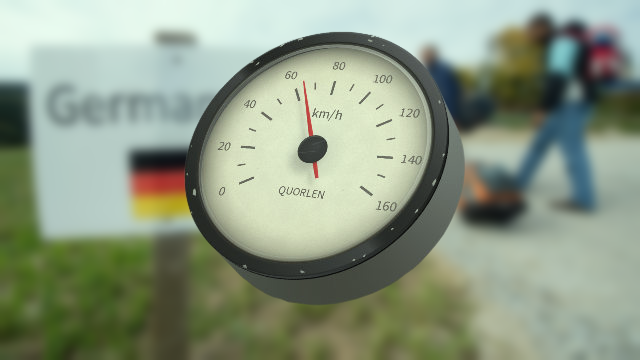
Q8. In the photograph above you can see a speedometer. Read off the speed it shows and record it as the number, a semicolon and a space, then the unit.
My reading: 65; km/h
